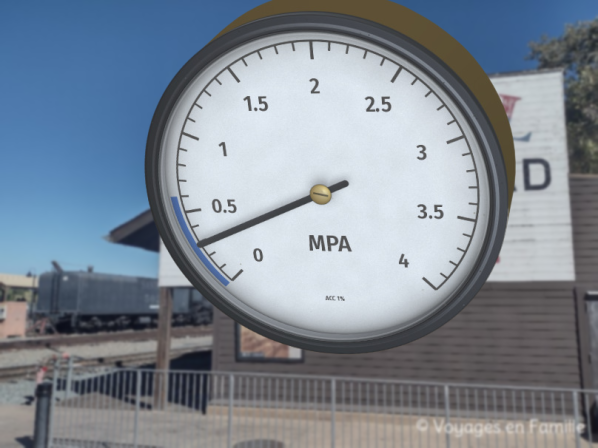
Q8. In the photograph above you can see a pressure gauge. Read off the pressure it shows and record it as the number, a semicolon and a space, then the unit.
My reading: 0.3; MPa
